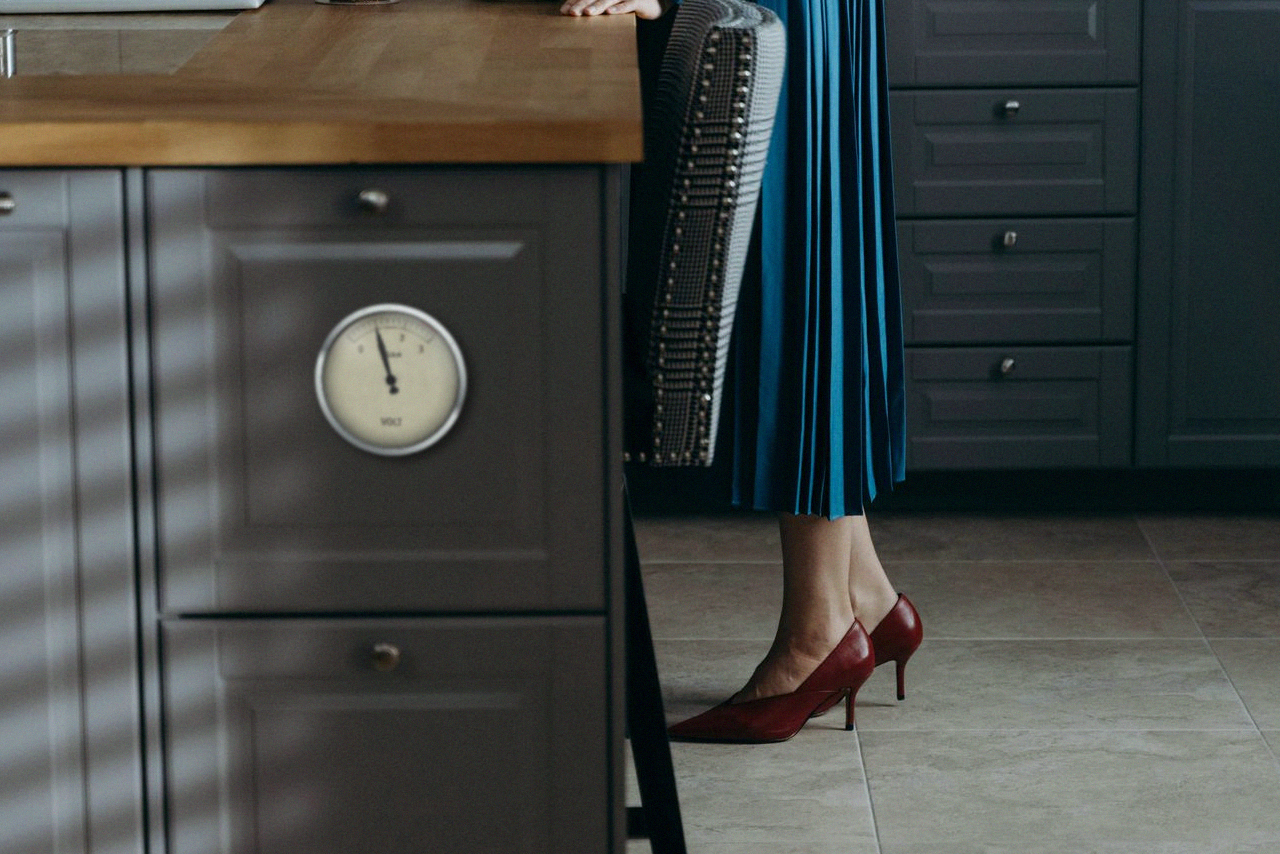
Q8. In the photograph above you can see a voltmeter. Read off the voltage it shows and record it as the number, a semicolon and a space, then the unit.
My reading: 1; V
